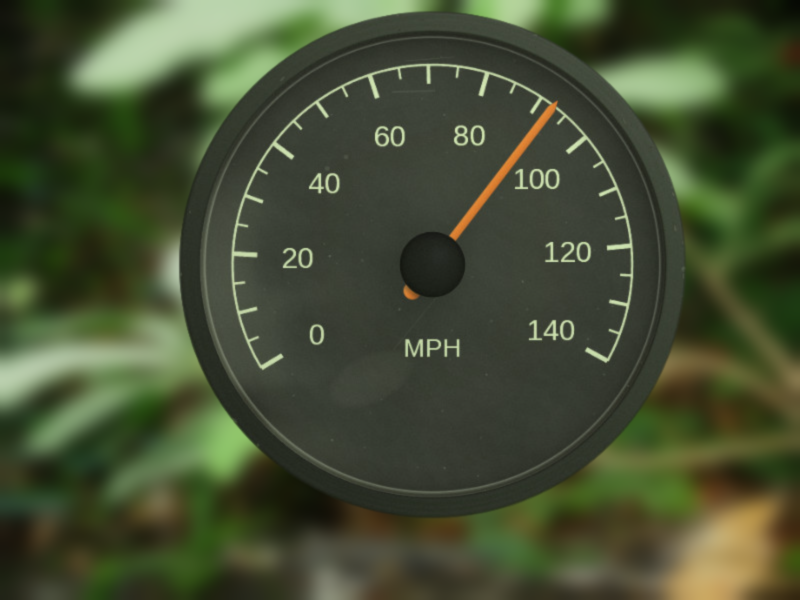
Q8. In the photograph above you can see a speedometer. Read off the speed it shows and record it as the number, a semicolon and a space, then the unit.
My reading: 92.5; mph
